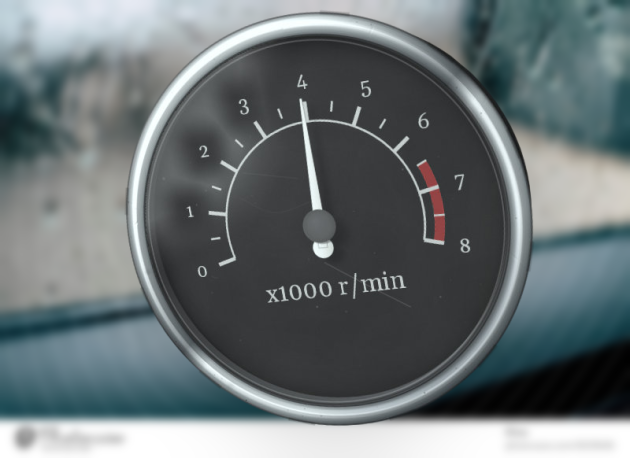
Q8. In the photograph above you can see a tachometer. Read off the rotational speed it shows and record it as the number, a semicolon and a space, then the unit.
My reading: 4000; rpm
